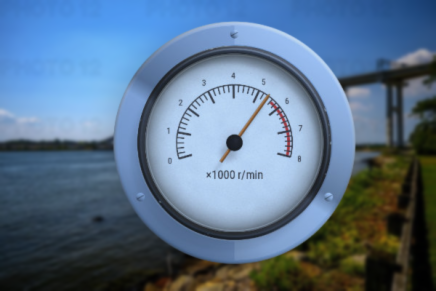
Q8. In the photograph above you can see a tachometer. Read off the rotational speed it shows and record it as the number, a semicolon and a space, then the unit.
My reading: 5400; rpm
